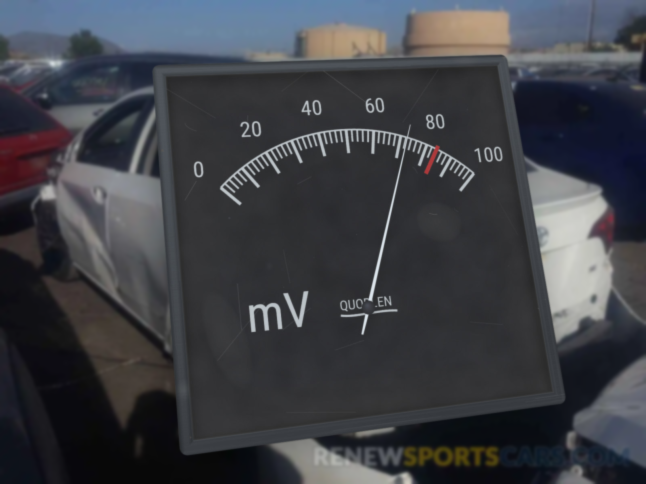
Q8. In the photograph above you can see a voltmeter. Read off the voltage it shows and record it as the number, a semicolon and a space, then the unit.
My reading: 72; mV
